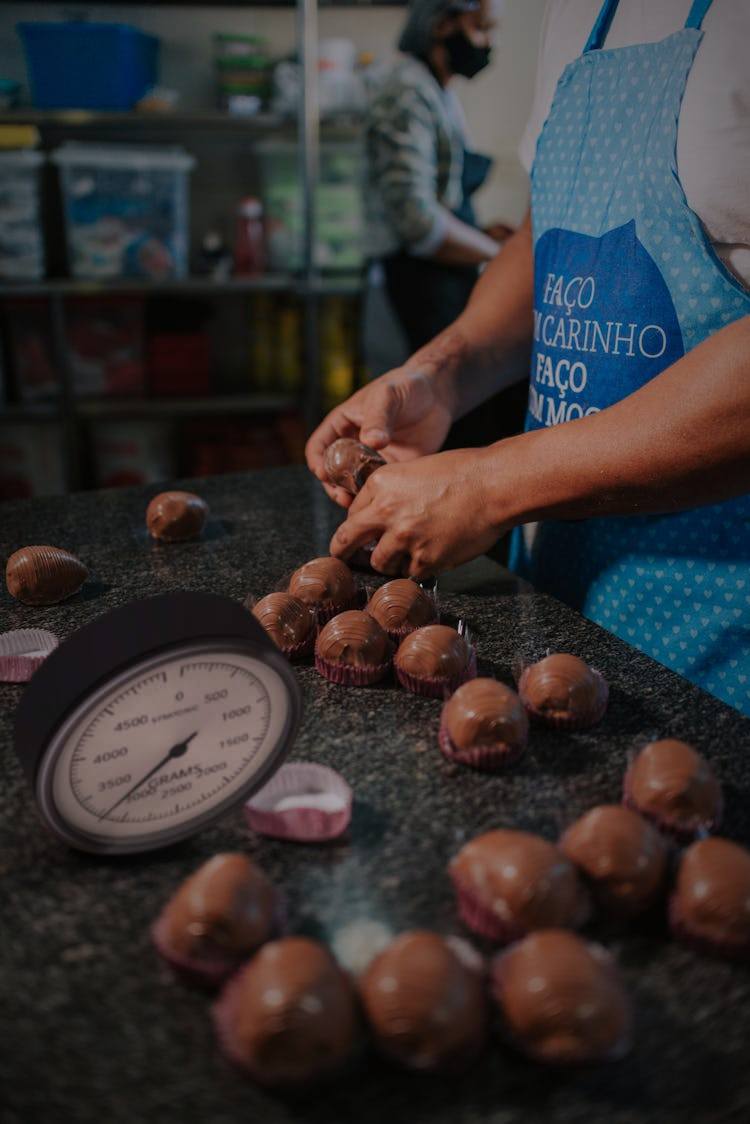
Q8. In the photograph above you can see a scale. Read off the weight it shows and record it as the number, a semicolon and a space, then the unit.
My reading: 3250; g
